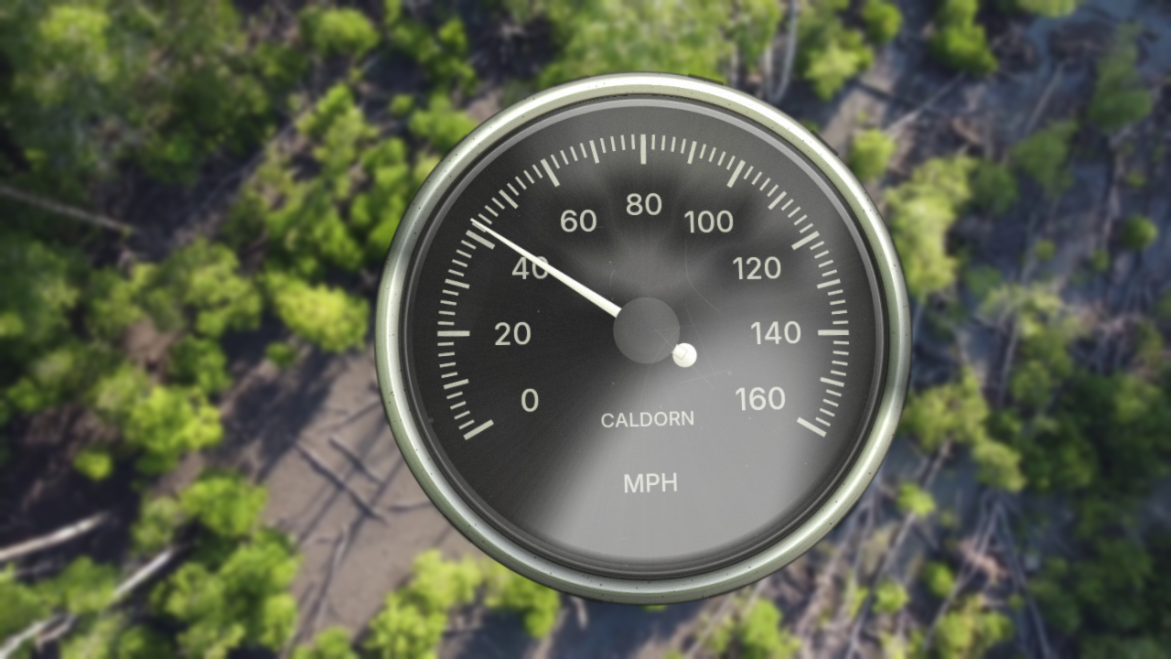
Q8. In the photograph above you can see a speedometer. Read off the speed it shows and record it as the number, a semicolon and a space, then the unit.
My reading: 42; mph
